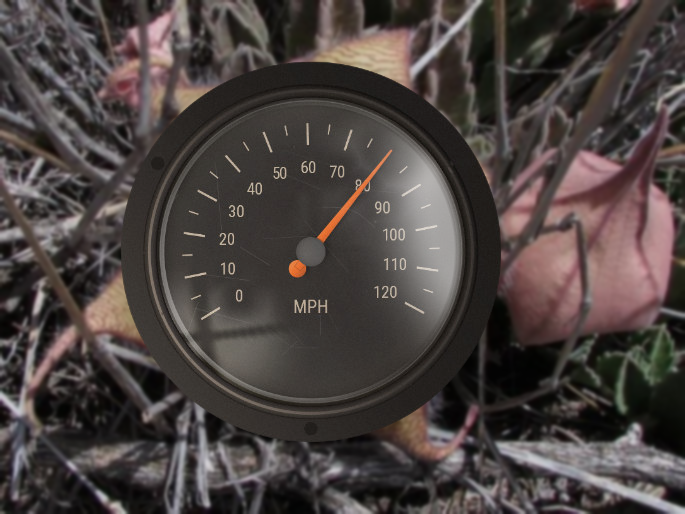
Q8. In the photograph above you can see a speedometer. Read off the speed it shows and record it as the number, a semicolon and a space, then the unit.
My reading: 80; mph
